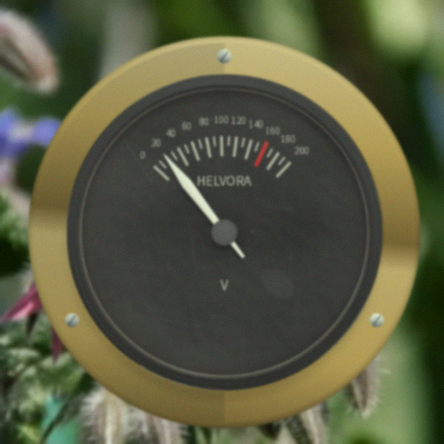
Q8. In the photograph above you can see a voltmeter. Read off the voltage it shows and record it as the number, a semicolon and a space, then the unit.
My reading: 20; V
